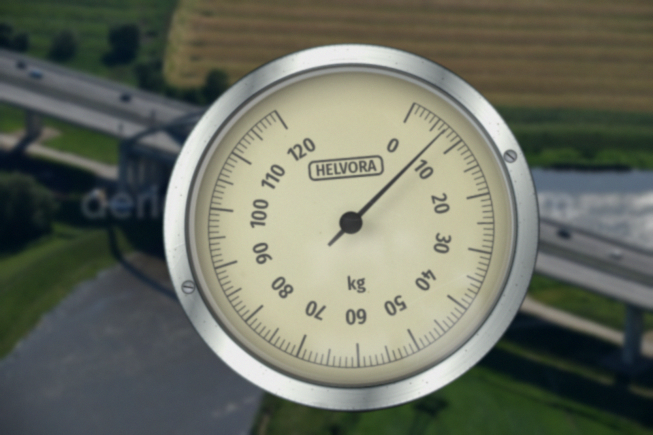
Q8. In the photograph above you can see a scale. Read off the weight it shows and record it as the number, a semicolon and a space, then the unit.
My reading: 7; kg
